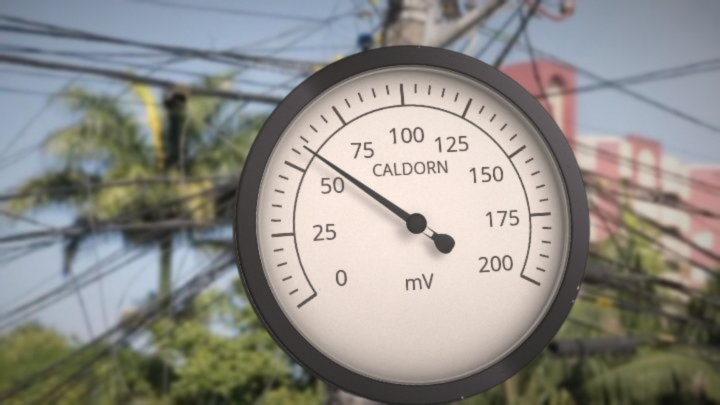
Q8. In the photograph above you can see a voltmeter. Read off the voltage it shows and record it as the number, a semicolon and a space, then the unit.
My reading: 57.5; mV
